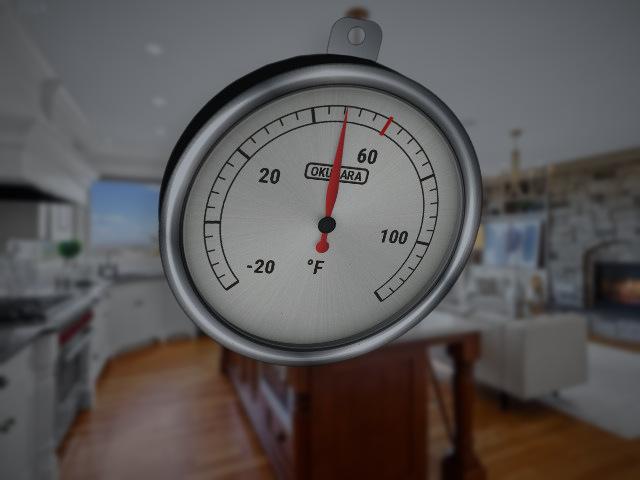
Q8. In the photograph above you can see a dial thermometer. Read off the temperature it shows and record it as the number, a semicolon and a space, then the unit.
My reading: 48; °F
